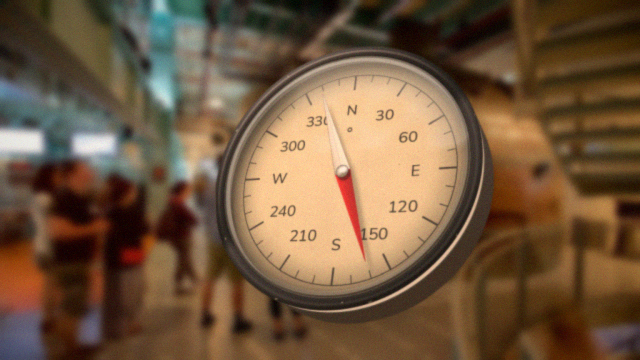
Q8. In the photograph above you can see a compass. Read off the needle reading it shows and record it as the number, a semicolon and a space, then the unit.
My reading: 160; °
